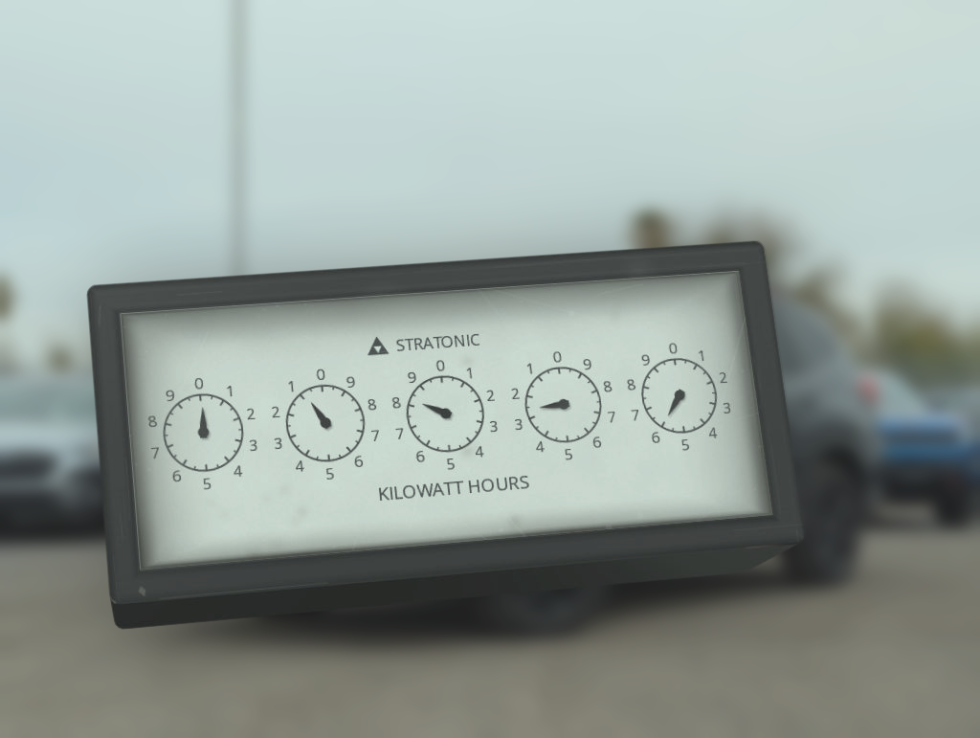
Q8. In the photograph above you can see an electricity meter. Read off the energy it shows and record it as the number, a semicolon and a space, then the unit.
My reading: 826; kWh
